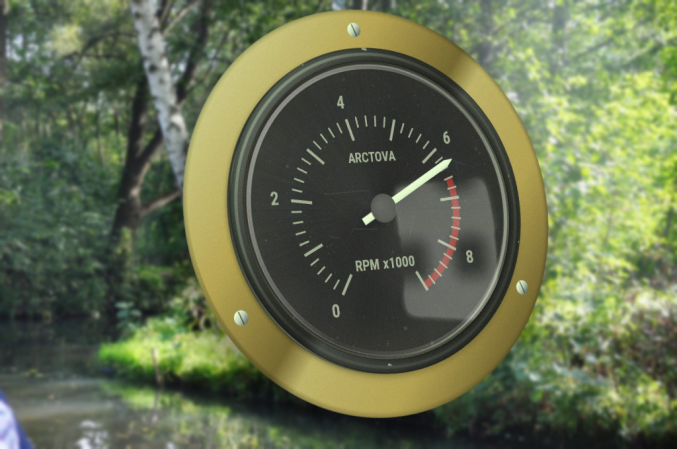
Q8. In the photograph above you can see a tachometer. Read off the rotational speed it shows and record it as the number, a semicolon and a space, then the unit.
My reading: 6300; rpm
